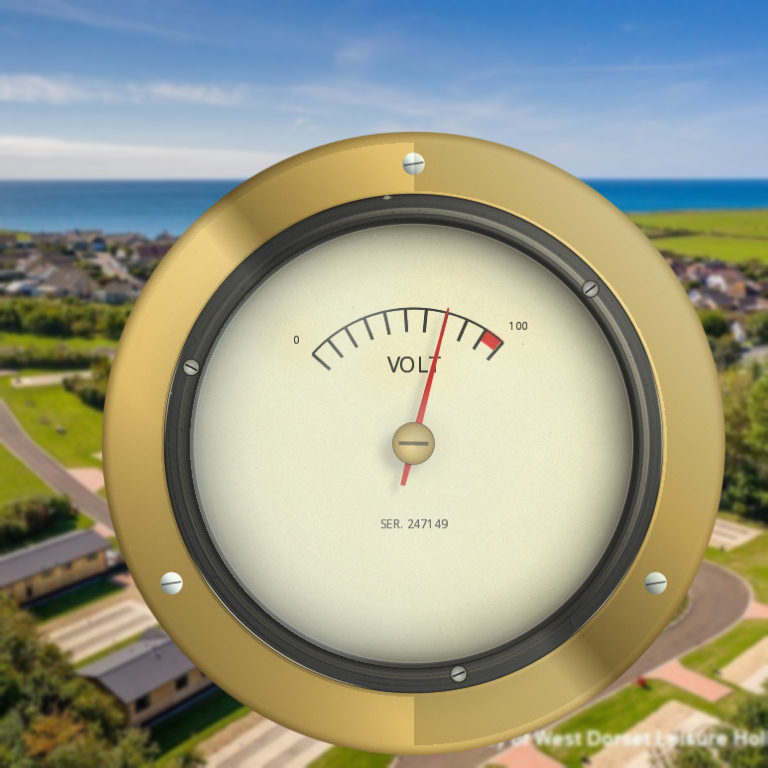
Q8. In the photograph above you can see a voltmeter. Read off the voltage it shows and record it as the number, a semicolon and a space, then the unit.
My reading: 70; V
